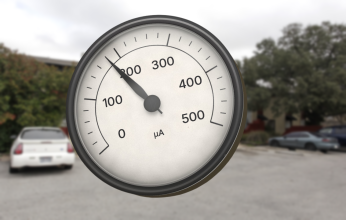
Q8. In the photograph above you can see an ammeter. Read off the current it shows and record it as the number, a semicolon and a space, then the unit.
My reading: 180; µA
